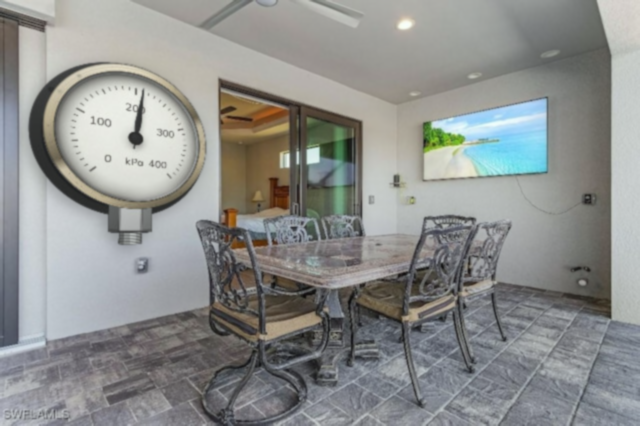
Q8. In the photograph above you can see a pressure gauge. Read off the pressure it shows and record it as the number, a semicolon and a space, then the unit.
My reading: 210; kPa
